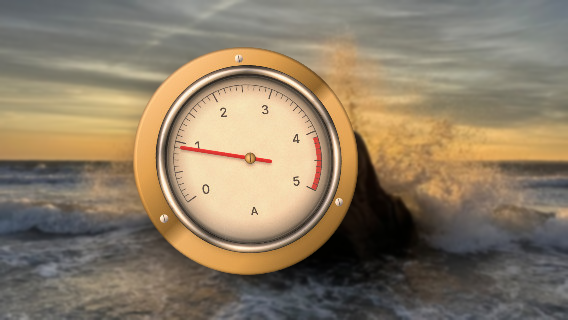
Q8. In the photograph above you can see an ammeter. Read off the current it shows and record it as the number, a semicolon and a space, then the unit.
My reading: 0.9; A
